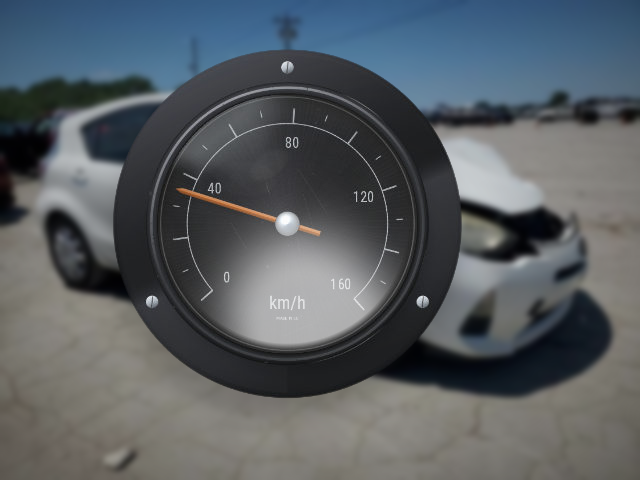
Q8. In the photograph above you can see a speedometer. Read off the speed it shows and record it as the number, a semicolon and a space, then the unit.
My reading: 35; km/h
